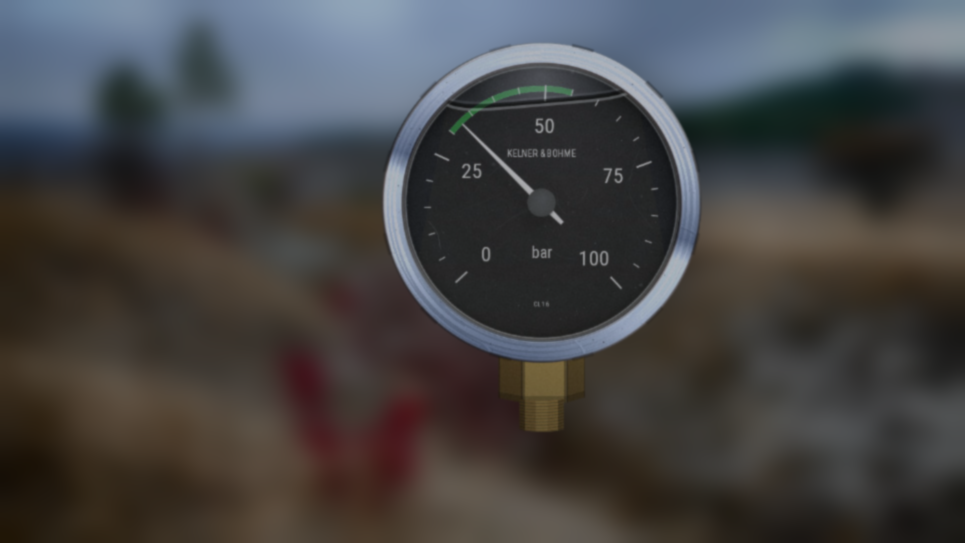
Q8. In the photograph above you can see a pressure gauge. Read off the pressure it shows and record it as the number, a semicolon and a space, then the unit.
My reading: 32.5; bar
